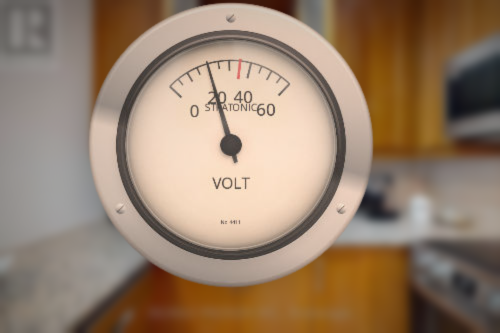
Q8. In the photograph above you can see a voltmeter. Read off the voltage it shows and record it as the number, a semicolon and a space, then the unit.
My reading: 20; V
